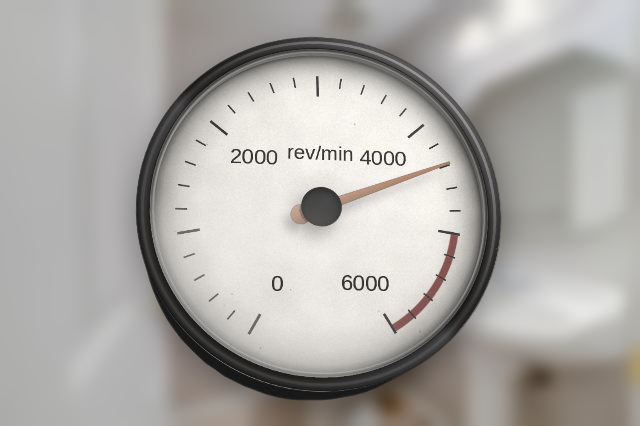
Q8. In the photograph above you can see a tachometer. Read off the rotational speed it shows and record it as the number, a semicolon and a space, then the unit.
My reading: 4400; rpm
